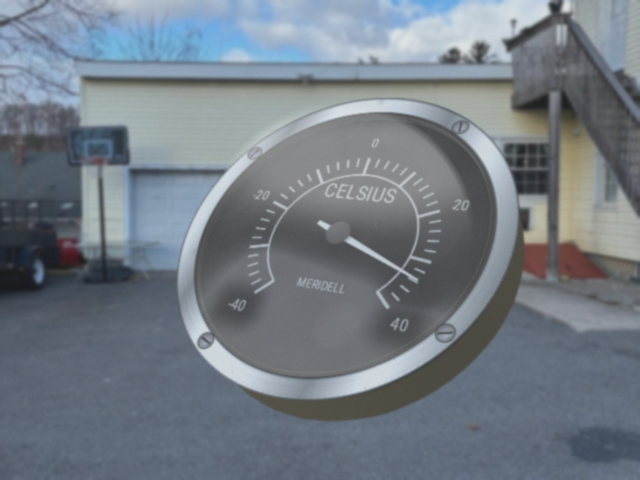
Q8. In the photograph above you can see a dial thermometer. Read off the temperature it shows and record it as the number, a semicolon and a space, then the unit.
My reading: 34; °C
